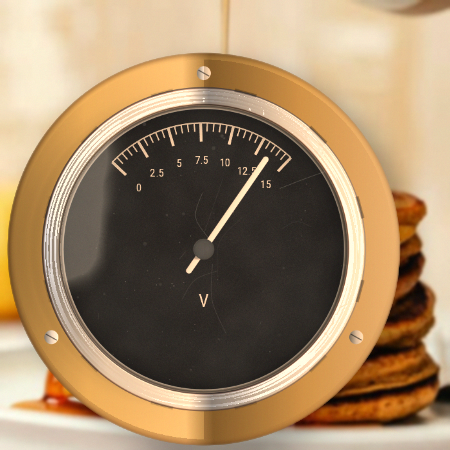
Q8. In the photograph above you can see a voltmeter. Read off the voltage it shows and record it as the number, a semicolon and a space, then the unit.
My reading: 13.5; V
